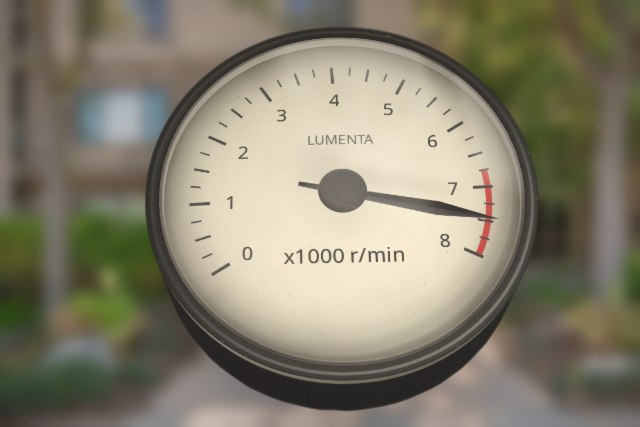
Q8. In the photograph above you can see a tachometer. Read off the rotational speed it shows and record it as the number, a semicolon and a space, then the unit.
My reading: 7500; rpm
